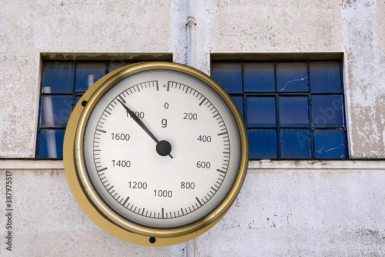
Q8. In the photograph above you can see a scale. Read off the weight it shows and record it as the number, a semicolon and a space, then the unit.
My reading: 1780; g
